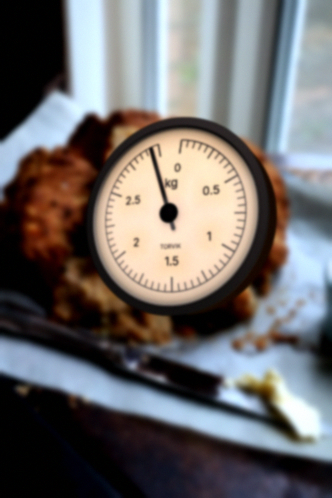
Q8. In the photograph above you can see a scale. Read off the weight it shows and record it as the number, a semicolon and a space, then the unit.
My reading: 2.95; kg
